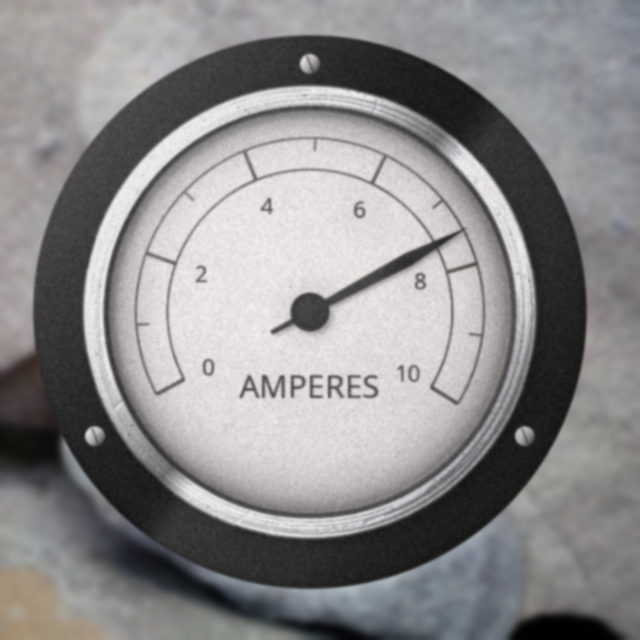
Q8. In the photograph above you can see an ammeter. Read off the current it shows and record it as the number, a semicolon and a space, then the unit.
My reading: 7.5; A
